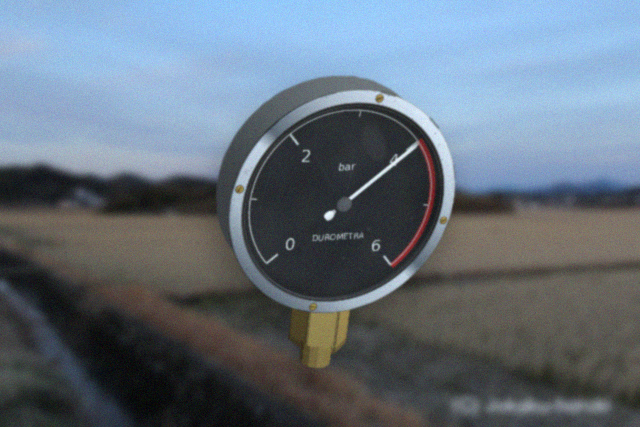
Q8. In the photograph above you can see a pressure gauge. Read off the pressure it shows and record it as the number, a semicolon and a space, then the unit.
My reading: 4; bar
